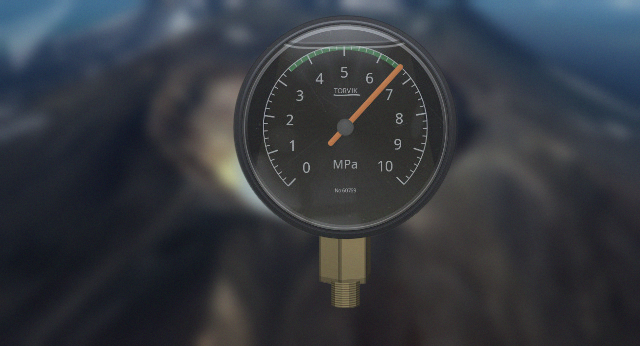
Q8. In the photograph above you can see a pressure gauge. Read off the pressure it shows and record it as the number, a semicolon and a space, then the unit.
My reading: 6.6; MPa
